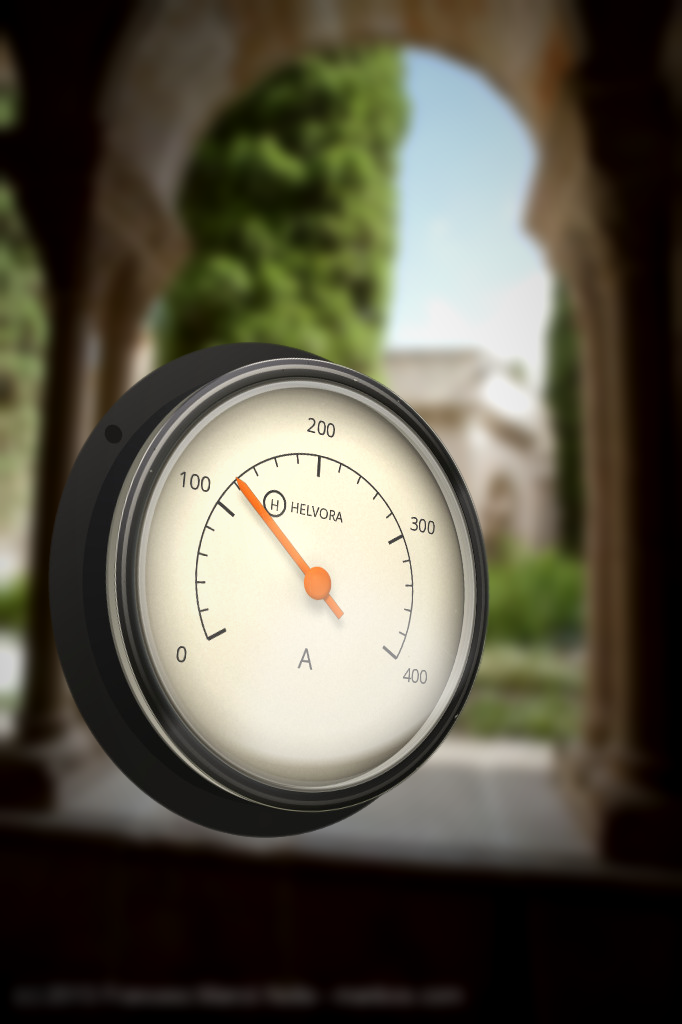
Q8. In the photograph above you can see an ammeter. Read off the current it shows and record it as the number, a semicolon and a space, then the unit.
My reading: 120; A
